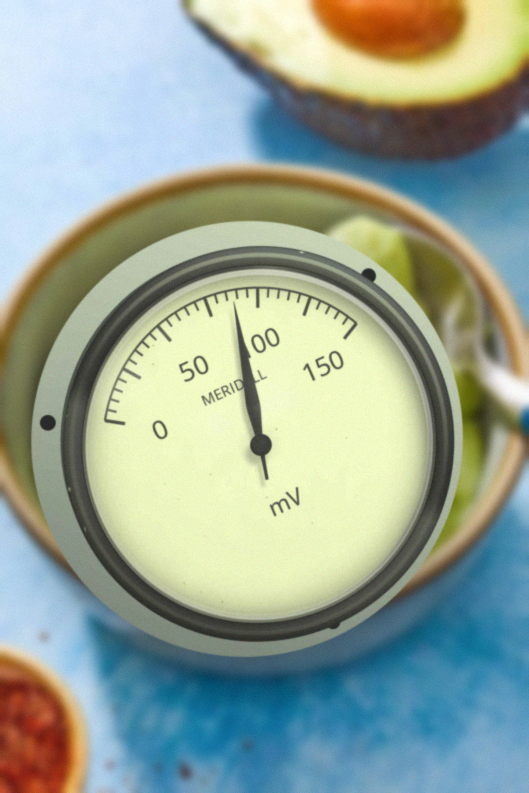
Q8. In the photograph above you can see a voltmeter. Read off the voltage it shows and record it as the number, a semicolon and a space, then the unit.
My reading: 87.5; mV
